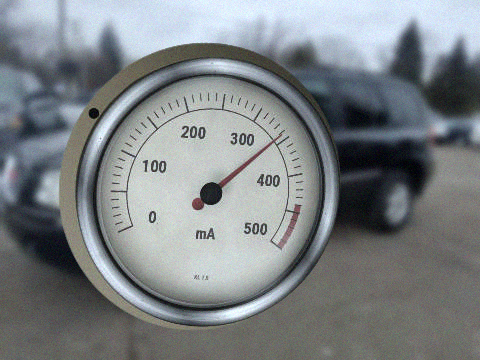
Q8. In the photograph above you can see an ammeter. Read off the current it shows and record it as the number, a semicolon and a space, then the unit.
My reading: 340; mA
